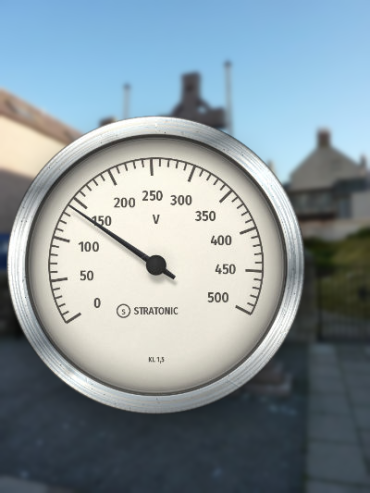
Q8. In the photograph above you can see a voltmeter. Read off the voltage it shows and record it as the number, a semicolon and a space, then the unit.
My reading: 140; V
